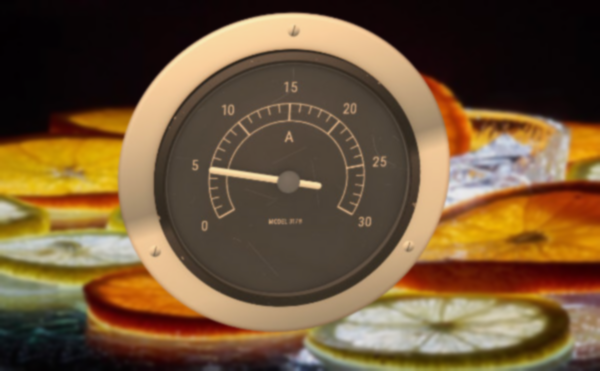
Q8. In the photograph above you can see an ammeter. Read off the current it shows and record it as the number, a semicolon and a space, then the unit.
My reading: 5; A
